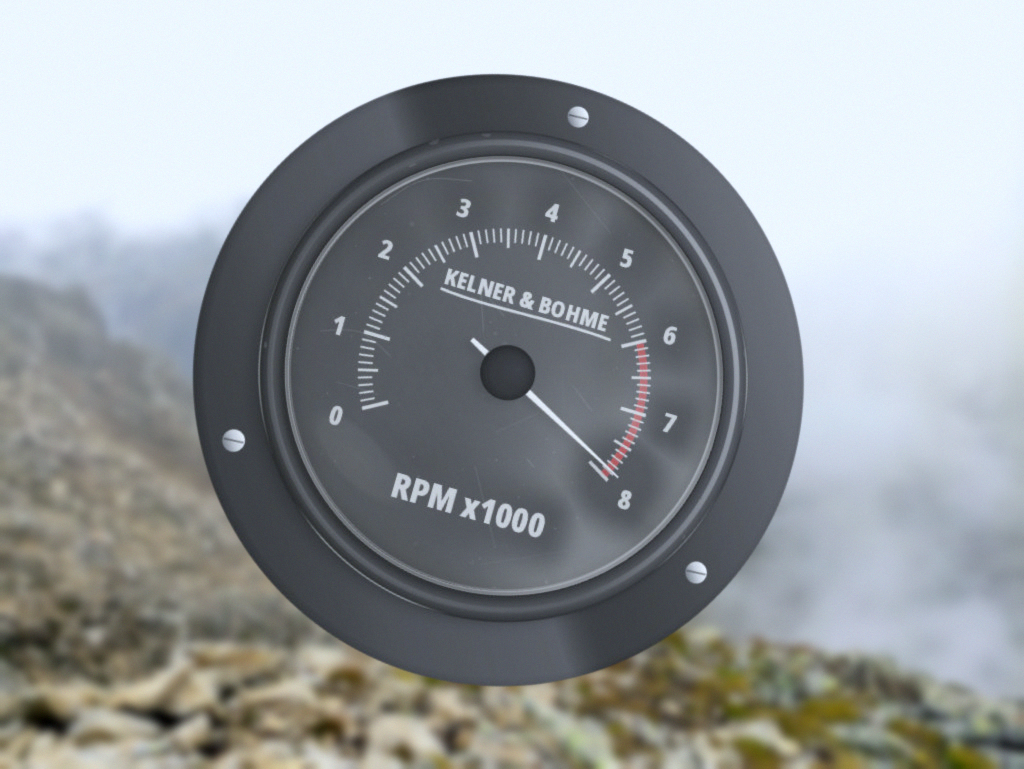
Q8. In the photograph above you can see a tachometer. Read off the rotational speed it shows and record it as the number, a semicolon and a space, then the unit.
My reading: 7900; rpm
